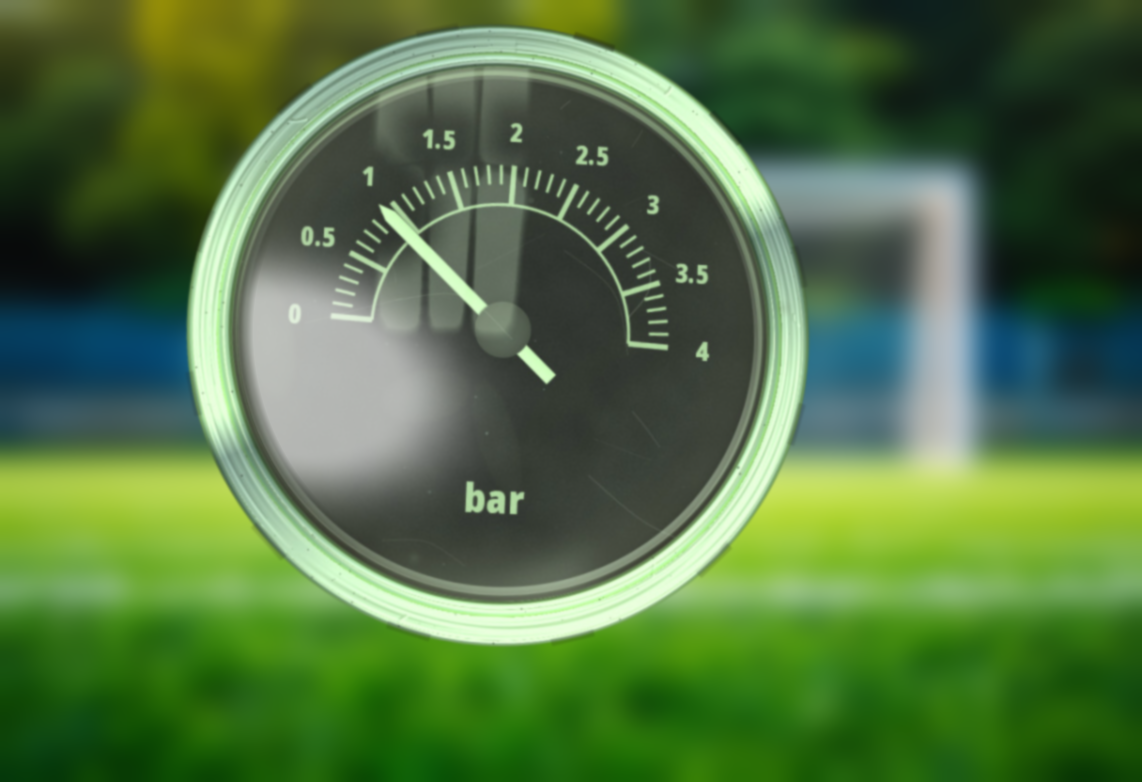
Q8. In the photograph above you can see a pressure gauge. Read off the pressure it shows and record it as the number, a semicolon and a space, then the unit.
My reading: 0.9; bar
